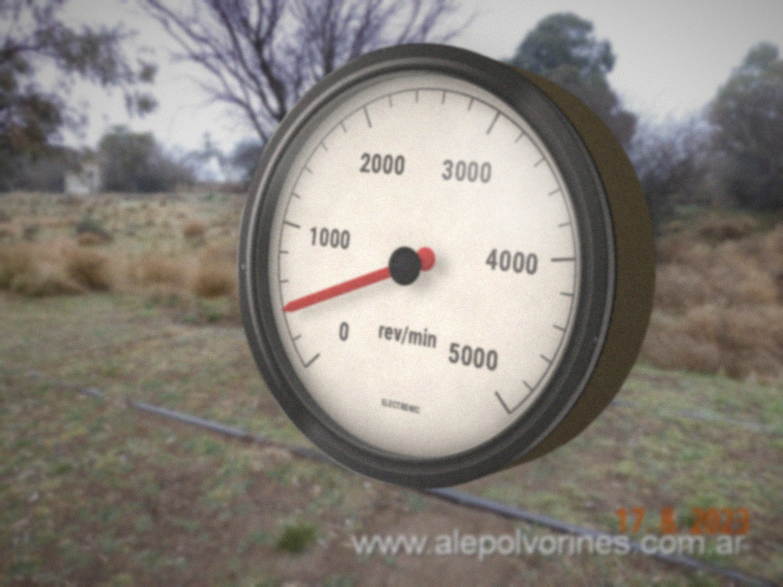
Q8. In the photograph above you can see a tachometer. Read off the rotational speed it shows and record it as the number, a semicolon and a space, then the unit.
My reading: 400; rpm
